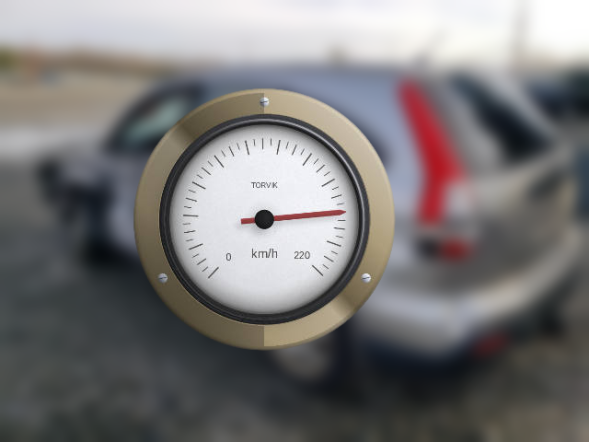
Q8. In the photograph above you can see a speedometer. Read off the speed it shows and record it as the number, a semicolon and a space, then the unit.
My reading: 180; km/h
